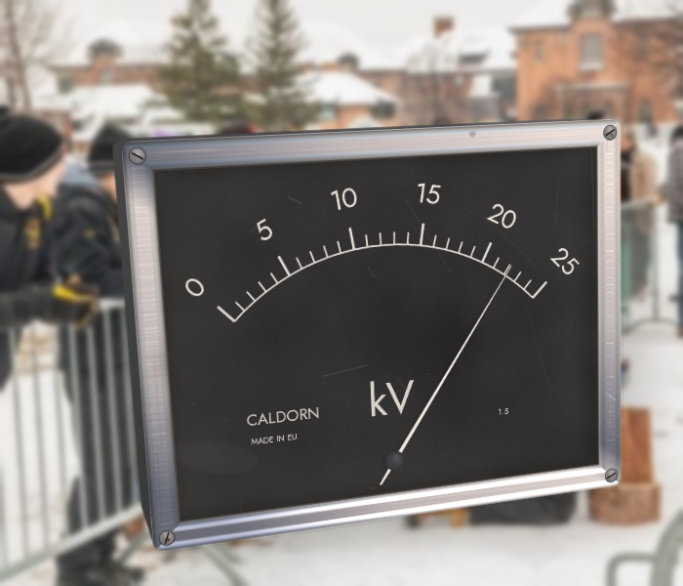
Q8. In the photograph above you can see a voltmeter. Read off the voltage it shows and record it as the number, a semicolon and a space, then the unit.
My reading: 22; kV
